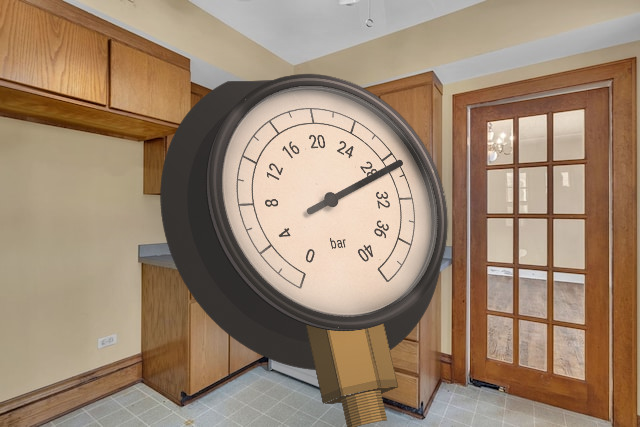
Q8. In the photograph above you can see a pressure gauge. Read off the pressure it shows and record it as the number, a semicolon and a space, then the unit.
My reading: 29; bar
